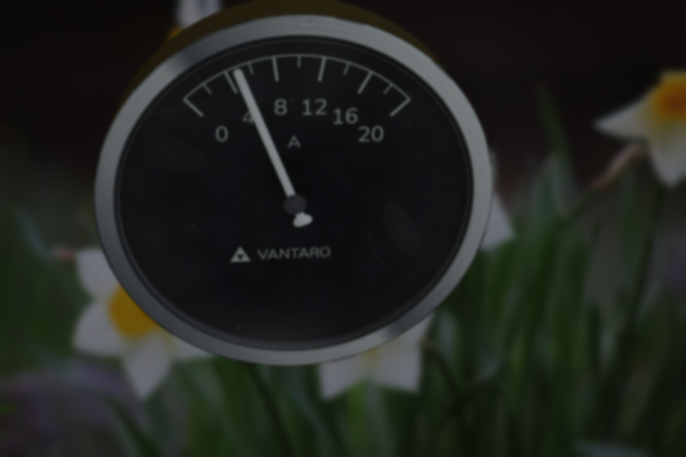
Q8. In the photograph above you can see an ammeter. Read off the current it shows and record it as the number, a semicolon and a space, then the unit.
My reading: 5; A
